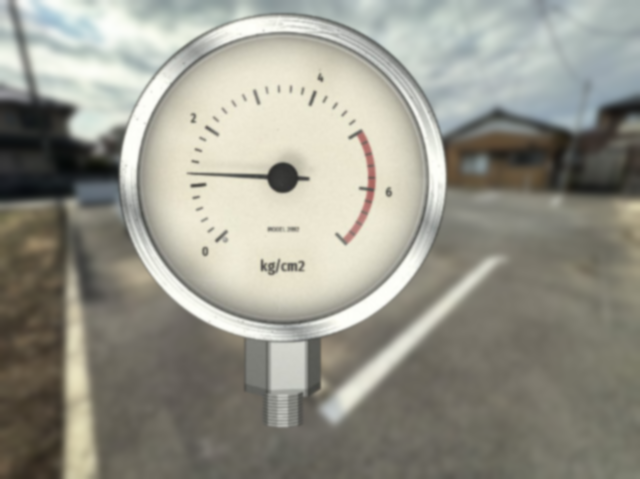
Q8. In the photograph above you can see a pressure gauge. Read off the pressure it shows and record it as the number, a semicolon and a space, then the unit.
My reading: 1.2; kg/cm²
